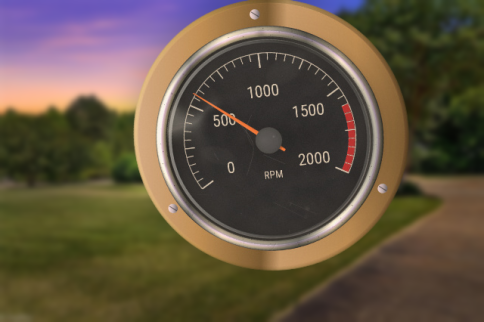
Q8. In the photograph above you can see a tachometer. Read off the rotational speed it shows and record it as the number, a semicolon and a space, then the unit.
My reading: 575; rpm
